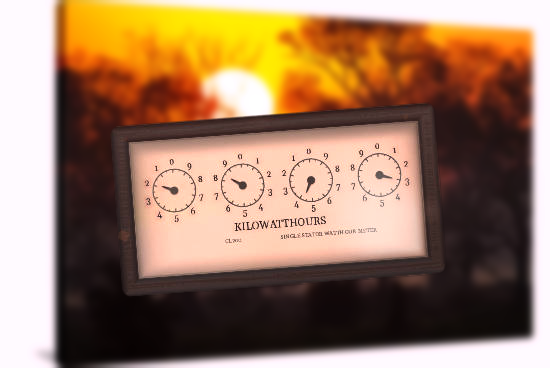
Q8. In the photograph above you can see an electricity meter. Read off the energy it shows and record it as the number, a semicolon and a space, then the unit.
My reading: 1843; kWh
